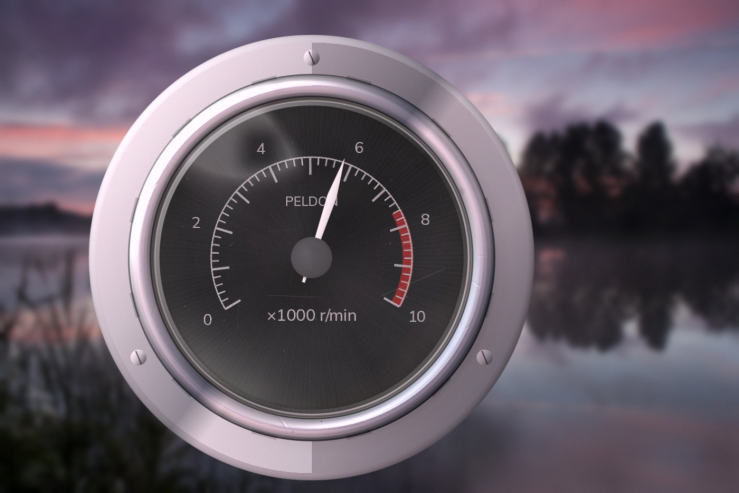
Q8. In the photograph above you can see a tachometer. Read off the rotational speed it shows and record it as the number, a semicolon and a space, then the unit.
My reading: 5800; rpm
